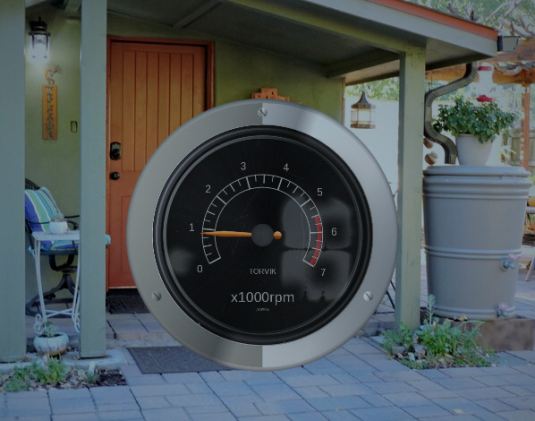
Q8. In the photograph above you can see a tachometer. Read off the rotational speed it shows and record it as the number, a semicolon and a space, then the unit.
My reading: 875; rpm
